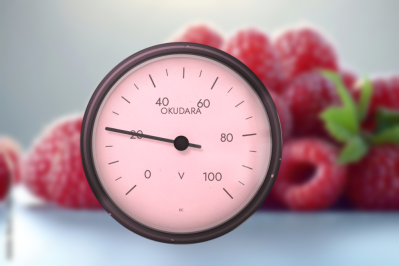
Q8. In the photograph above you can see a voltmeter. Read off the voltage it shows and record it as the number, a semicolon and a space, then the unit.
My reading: 20; V
